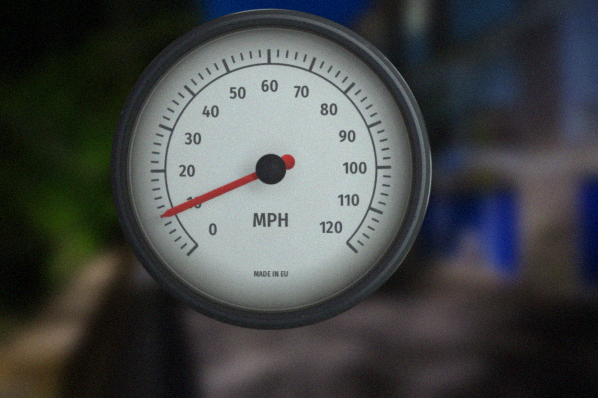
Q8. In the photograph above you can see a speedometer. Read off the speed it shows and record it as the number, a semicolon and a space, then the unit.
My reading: 10; mph
